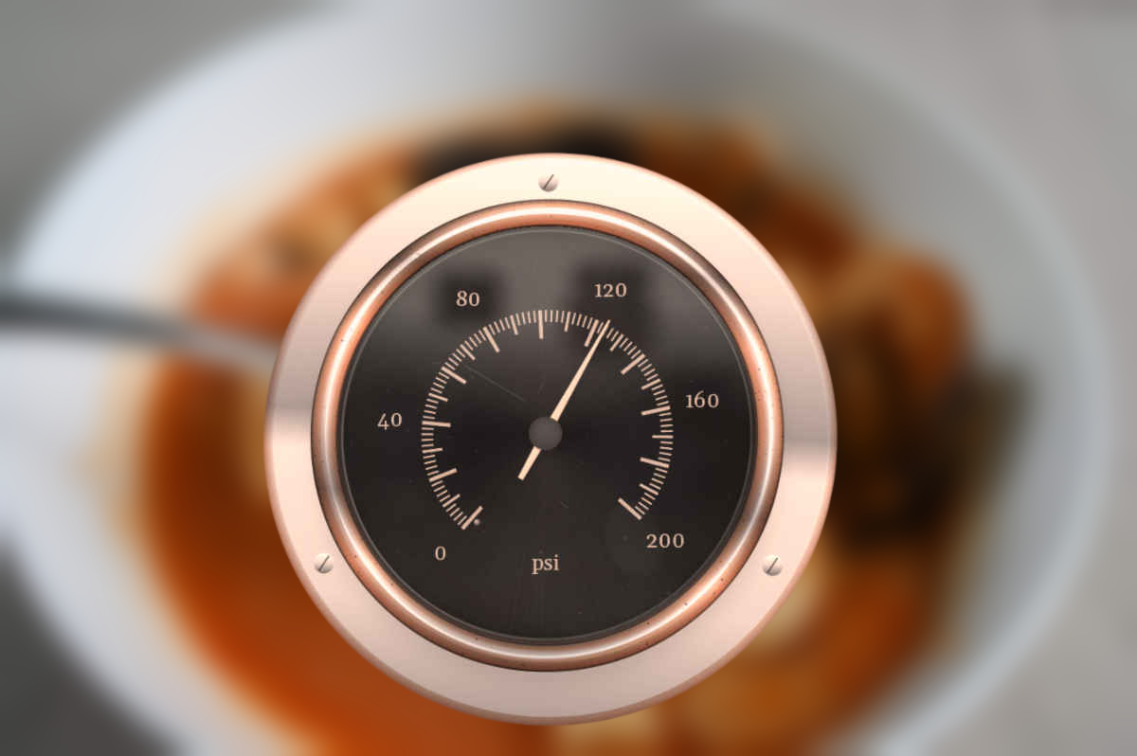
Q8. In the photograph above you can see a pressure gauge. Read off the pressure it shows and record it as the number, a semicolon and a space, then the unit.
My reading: 124; psi
